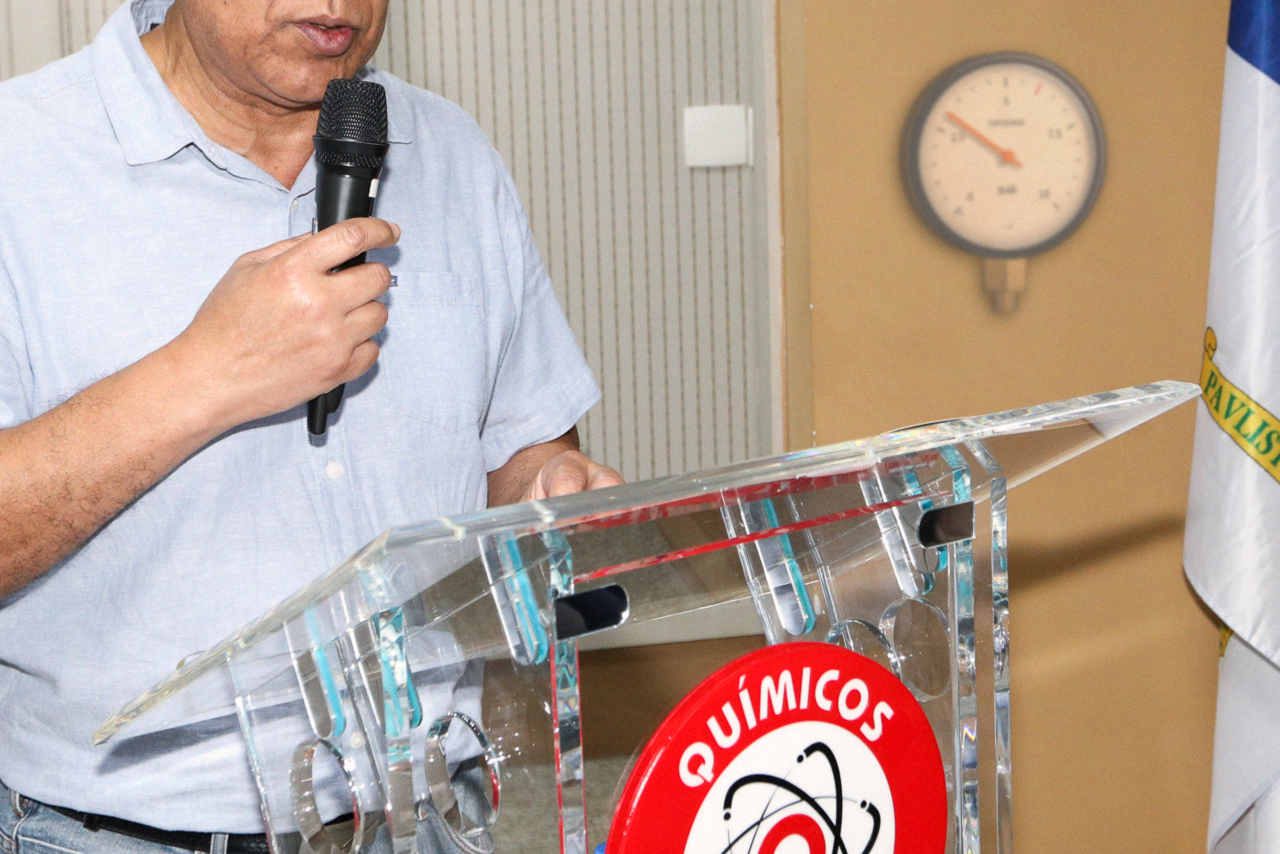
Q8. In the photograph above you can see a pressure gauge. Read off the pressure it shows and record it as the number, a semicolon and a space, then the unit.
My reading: 3; bar
